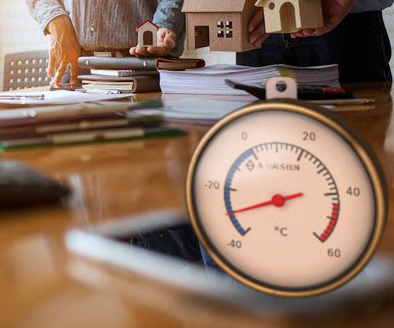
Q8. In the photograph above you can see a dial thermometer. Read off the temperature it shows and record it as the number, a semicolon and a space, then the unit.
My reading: -30; °C
